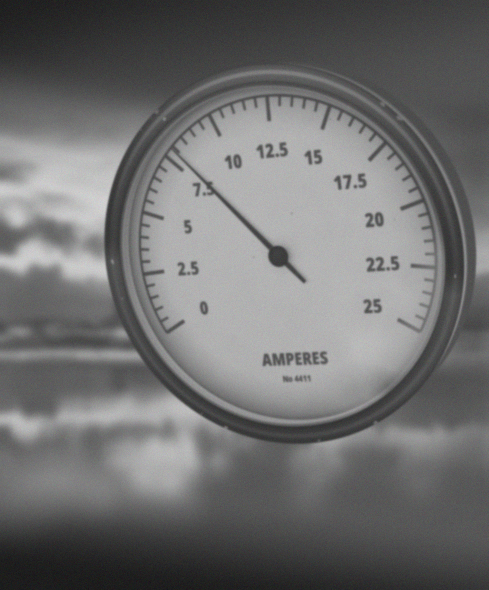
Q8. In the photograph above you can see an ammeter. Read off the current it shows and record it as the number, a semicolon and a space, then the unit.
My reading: 8; A
